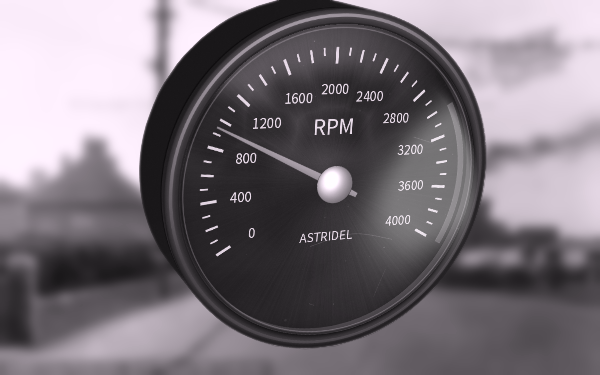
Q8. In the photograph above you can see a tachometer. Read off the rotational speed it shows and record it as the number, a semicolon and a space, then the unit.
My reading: 950; rpm
